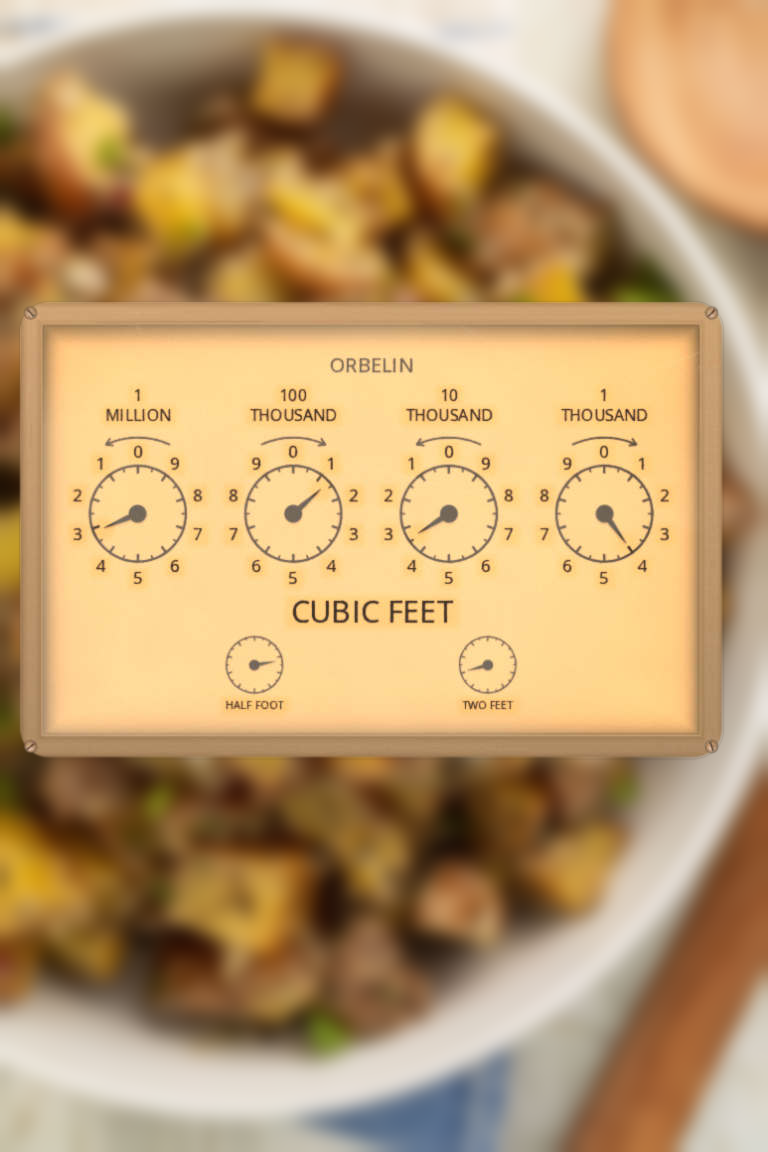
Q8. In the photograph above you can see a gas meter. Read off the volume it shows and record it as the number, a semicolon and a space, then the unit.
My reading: 313400; ft³
